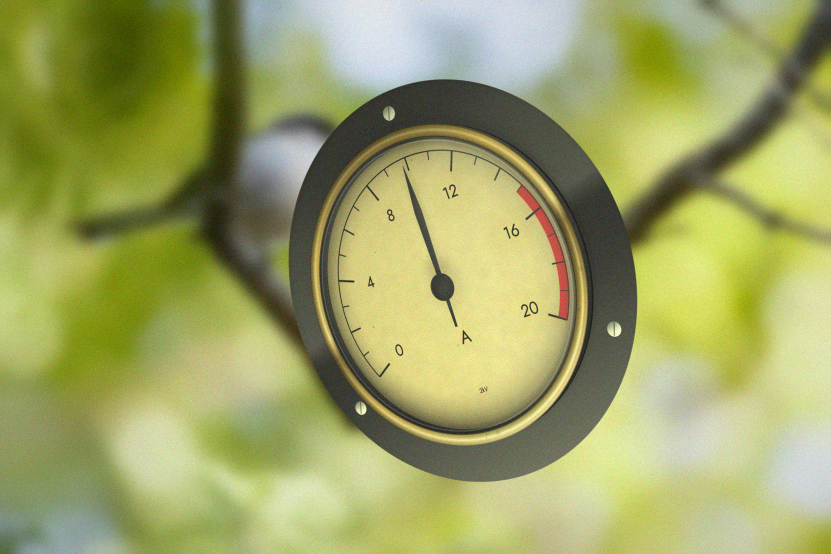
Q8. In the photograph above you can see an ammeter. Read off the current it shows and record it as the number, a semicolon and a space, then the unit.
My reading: 10; A
